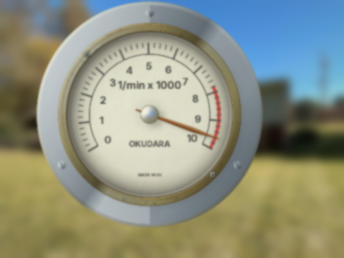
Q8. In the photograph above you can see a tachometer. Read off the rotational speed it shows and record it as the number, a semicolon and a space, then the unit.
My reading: 9600; rpm
